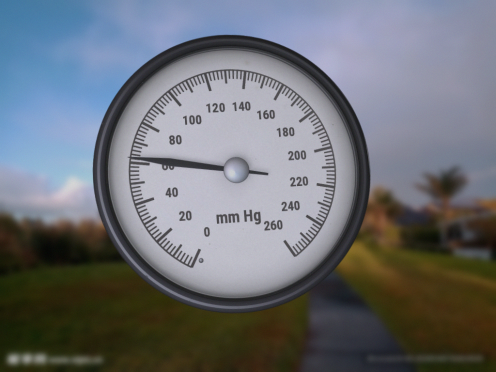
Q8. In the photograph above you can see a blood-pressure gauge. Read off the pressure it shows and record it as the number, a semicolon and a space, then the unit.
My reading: 62; mmHg
